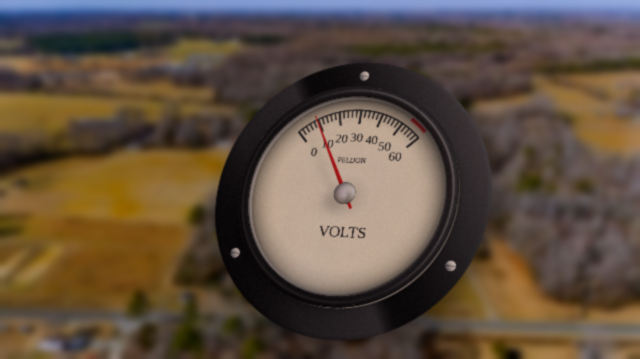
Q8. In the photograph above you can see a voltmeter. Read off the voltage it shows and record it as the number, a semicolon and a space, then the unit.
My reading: 10; V
